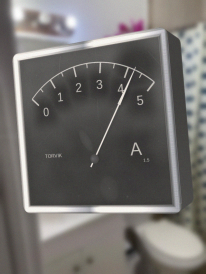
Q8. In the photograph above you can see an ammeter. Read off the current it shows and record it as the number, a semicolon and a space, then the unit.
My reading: 4.25; A
